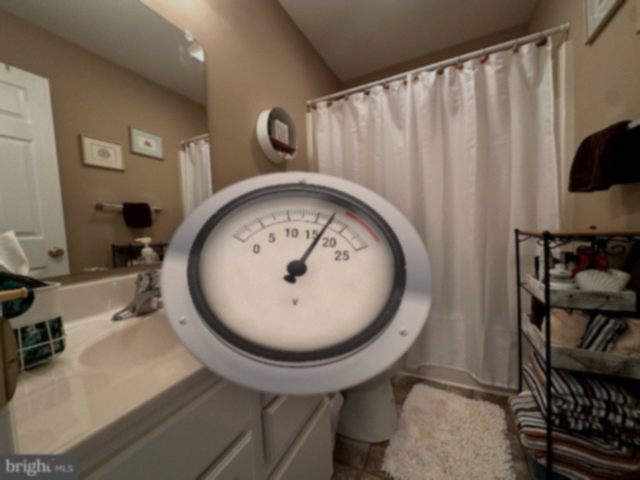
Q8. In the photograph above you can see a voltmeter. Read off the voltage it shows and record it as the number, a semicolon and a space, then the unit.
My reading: 17.5; V
